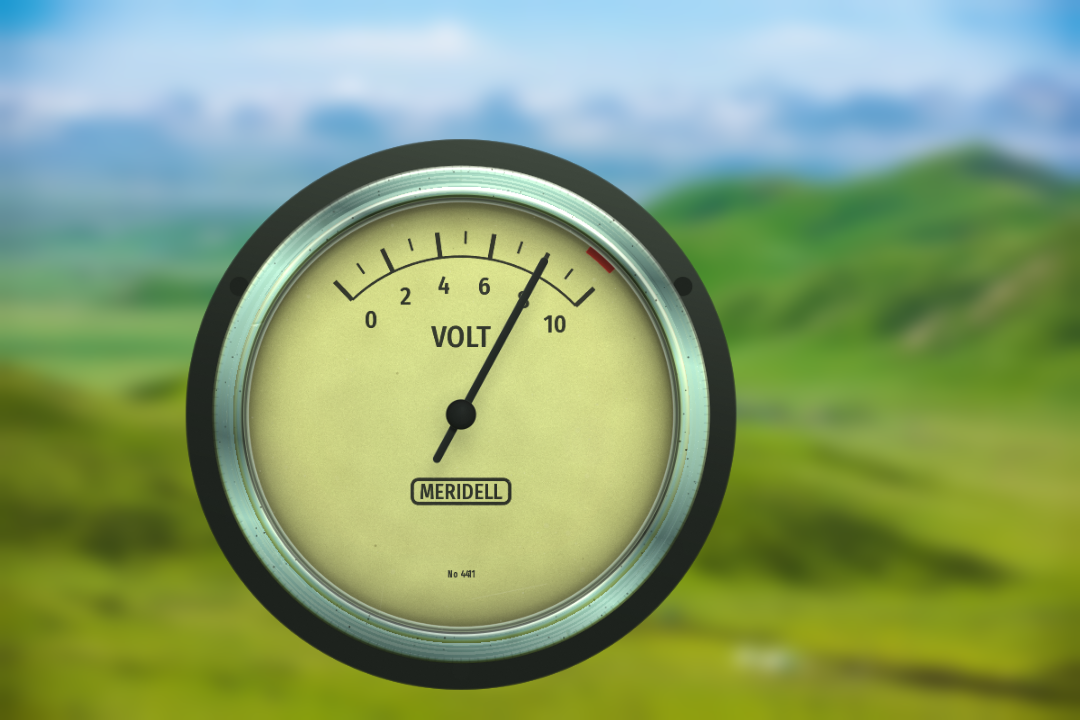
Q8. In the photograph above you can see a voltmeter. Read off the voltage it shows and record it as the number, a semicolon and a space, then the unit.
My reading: 8; V
